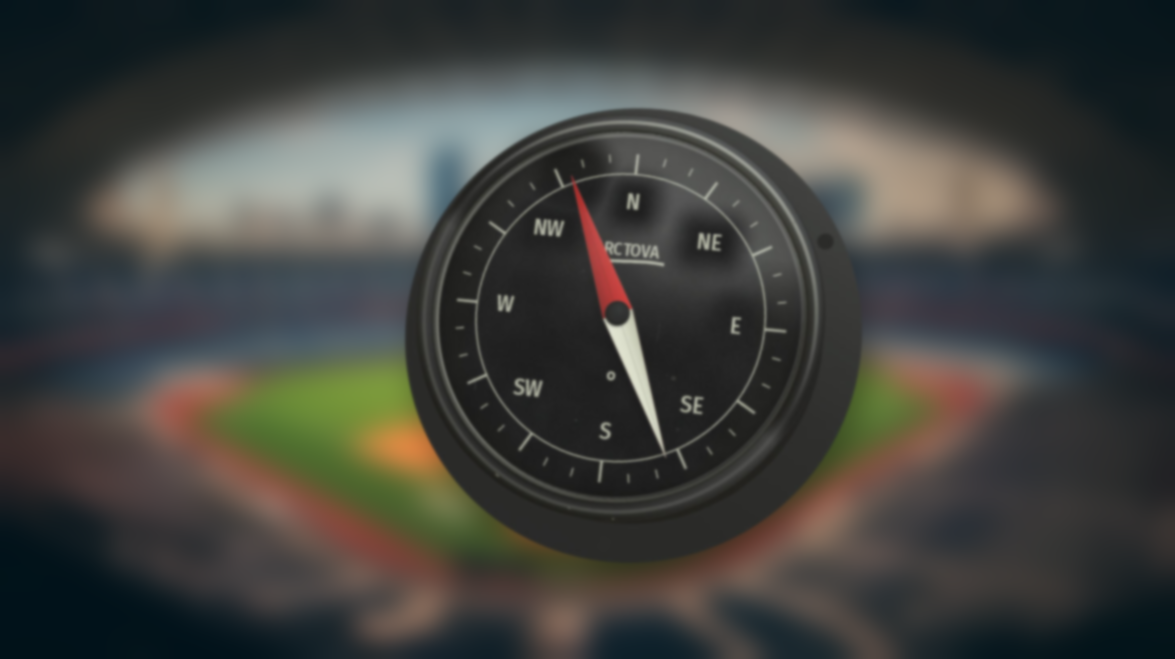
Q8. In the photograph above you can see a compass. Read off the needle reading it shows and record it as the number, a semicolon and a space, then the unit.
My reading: 335; °
